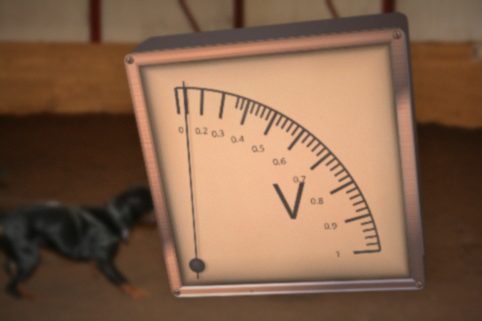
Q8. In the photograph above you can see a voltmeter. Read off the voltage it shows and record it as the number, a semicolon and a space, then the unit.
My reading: 0.1; V
